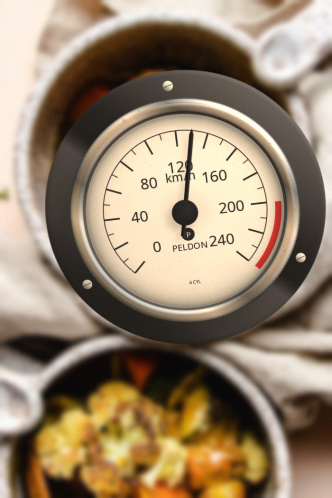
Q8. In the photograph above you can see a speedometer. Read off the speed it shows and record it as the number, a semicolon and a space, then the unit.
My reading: 130; km/h
